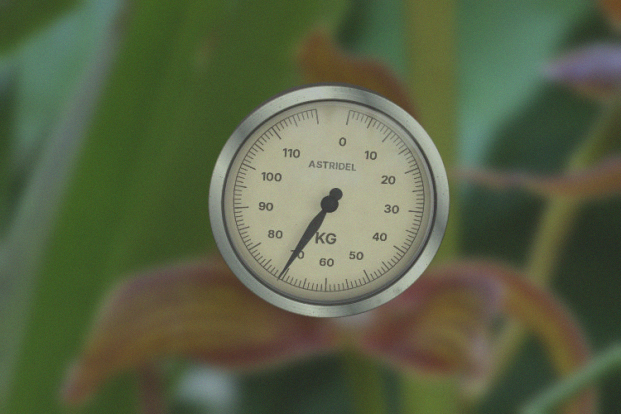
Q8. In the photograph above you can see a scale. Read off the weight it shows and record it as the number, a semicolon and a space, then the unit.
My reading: 71; kg
